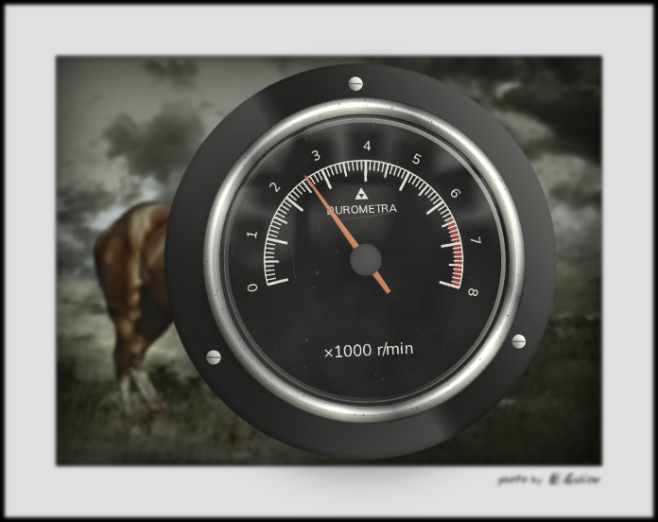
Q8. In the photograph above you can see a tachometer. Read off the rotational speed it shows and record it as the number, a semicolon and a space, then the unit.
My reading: 2600; rpm
